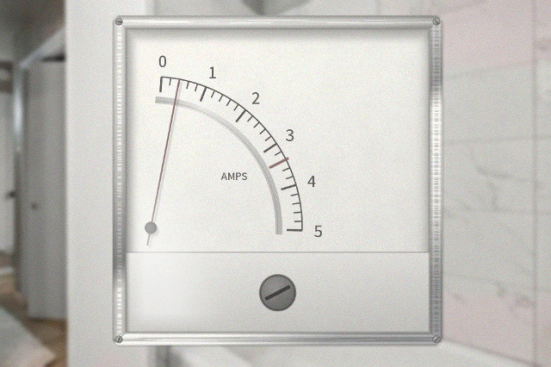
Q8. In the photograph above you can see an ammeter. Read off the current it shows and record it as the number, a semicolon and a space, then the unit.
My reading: 0.4; A
